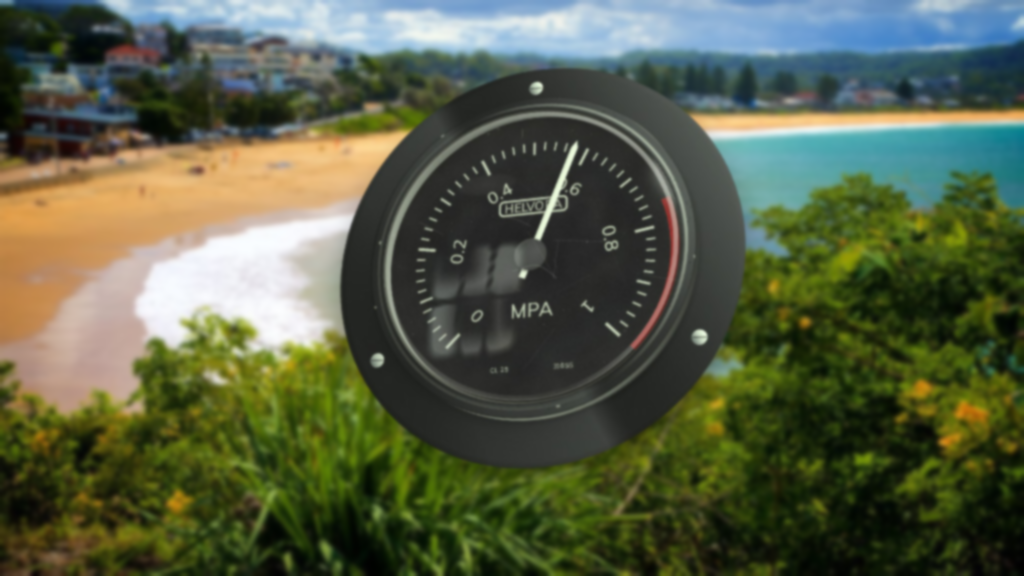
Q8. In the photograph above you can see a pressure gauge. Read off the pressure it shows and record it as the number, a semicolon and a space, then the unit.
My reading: 0.58; MPa
